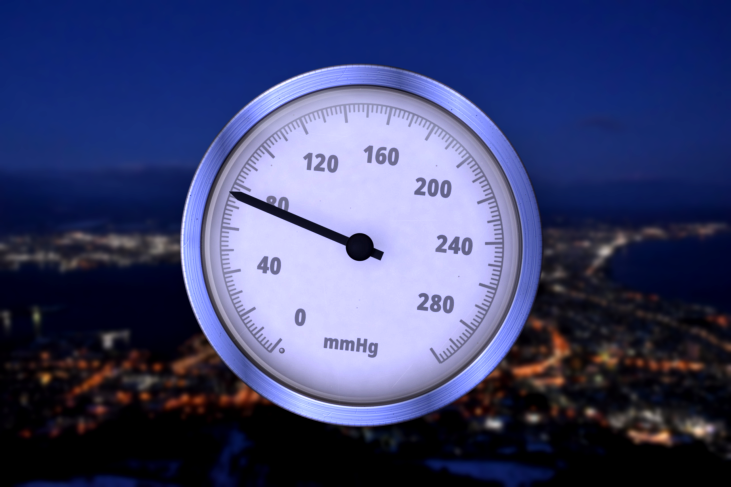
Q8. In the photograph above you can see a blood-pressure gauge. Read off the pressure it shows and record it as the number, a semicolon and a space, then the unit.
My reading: 76; mmHg
